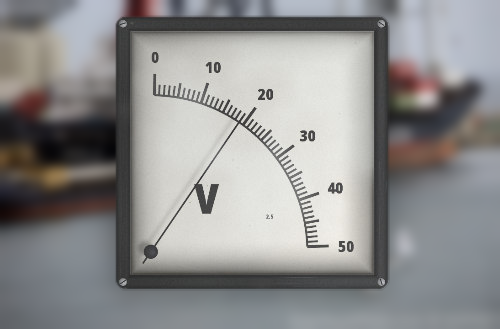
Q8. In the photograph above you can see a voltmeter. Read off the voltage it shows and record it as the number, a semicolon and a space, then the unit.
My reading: 19; V
